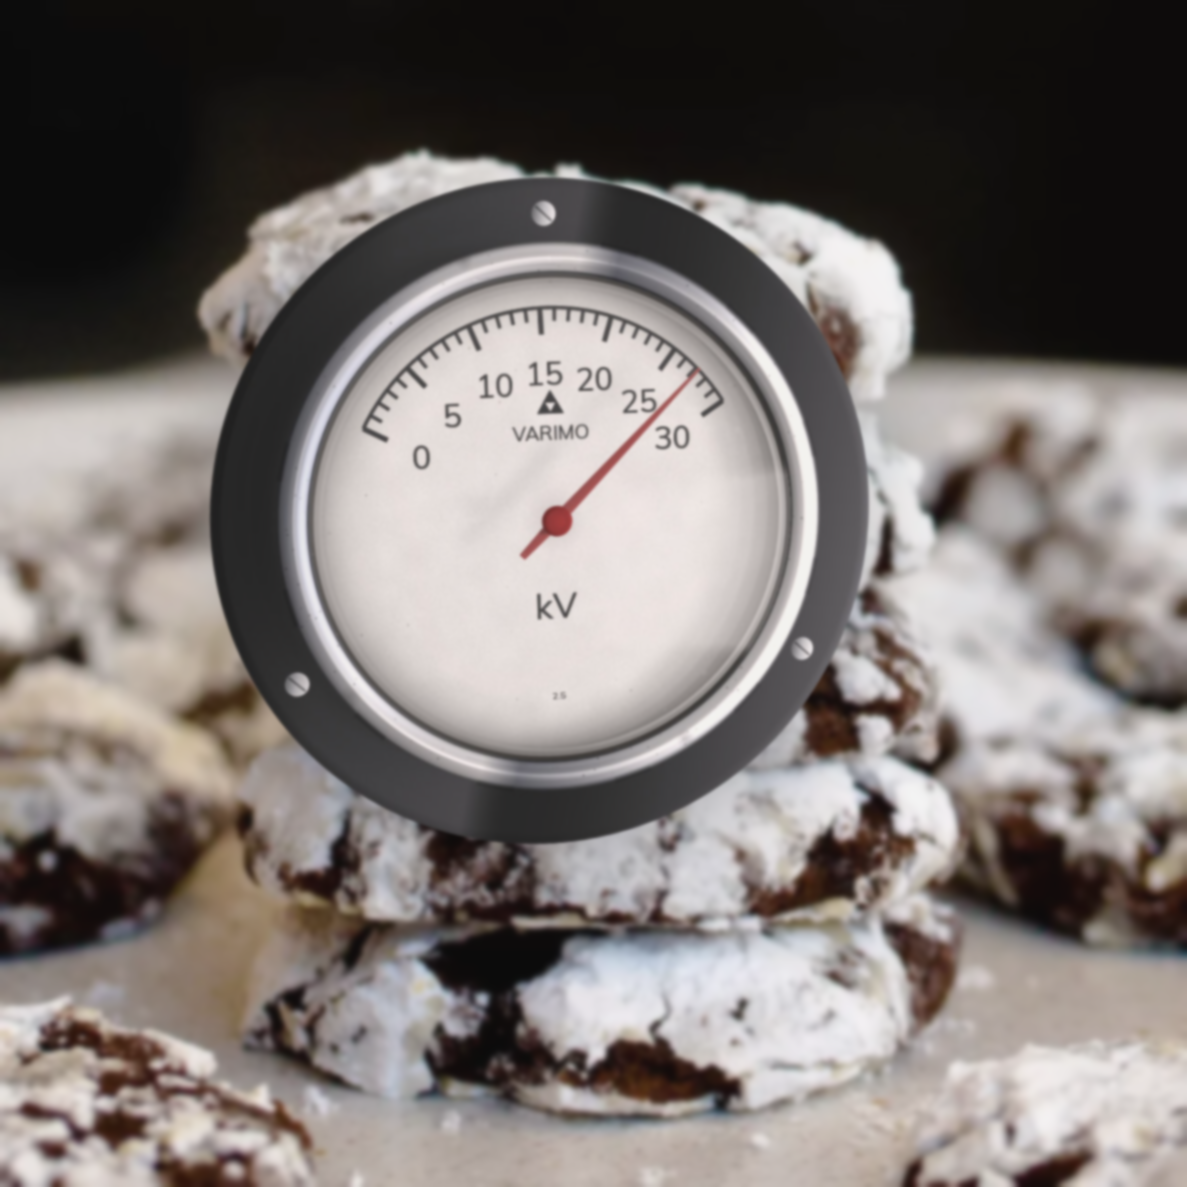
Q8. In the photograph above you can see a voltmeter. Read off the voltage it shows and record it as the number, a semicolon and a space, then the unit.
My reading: 27; kV
